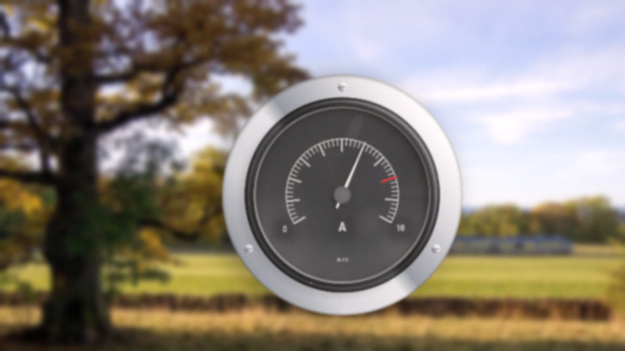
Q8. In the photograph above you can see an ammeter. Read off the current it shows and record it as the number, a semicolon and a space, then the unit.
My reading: 6; A
